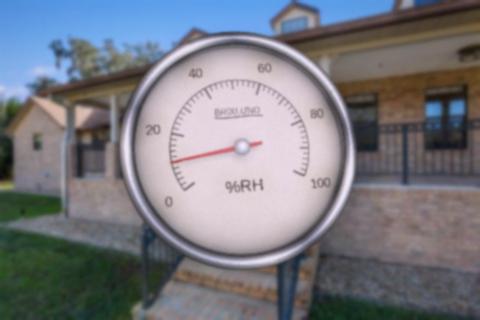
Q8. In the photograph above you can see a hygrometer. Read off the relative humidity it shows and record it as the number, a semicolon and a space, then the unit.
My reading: 10; %
